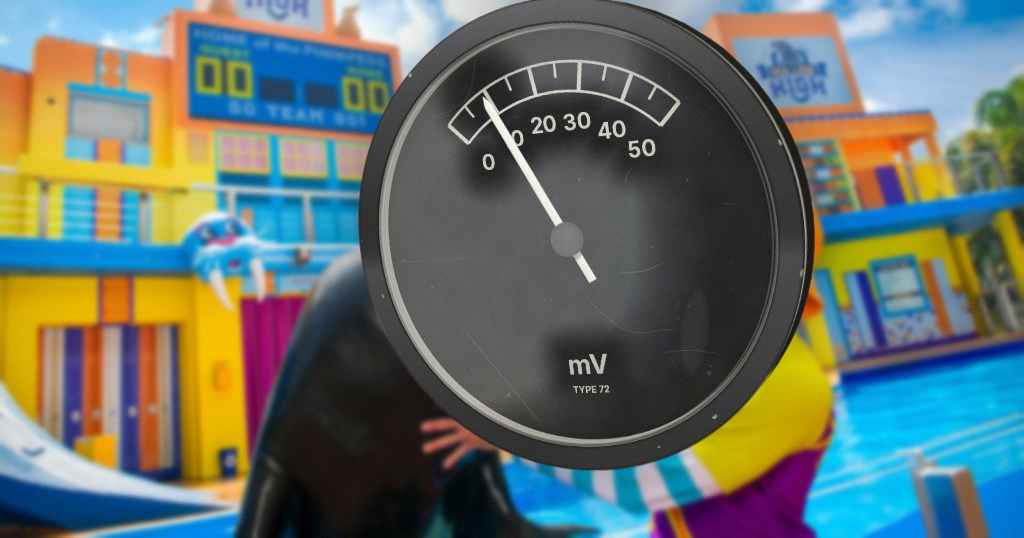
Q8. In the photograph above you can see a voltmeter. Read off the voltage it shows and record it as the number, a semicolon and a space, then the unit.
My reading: 10; mV
